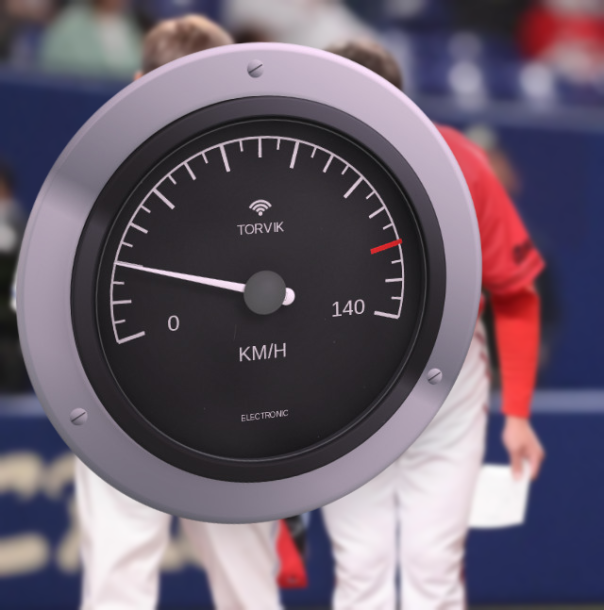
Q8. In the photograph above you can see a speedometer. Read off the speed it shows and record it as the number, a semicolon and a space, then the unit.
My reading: 20; km/h
